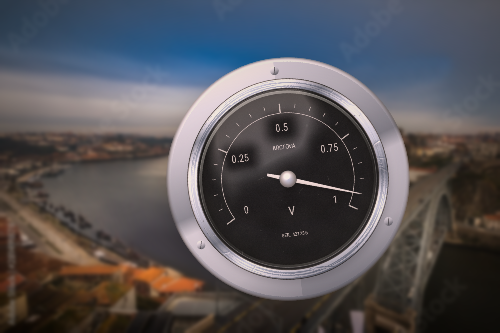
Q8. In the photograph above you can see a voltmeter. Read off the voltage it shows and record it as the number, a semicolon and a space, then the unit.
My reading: 0.95; V
